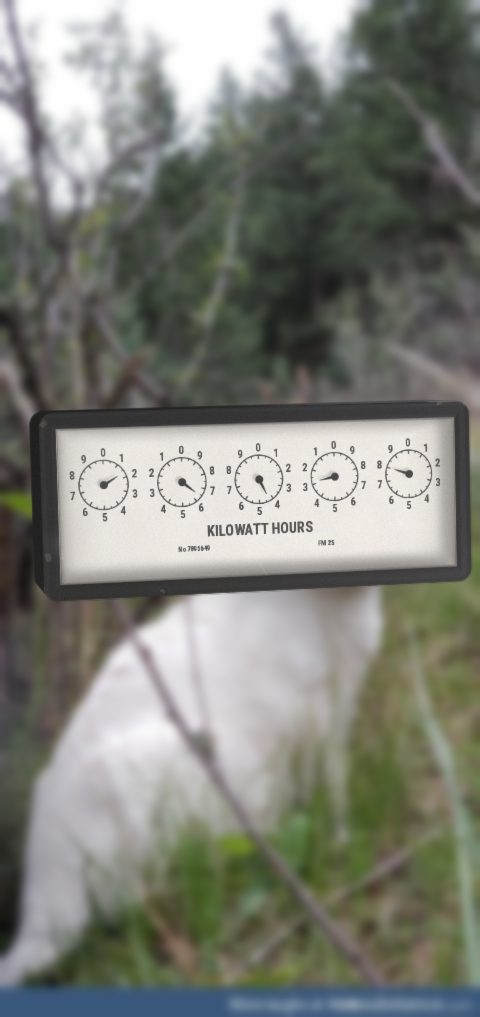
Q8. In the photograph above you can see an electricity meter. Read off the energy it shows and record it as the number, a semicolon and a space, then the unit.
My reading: 16428; kWh
